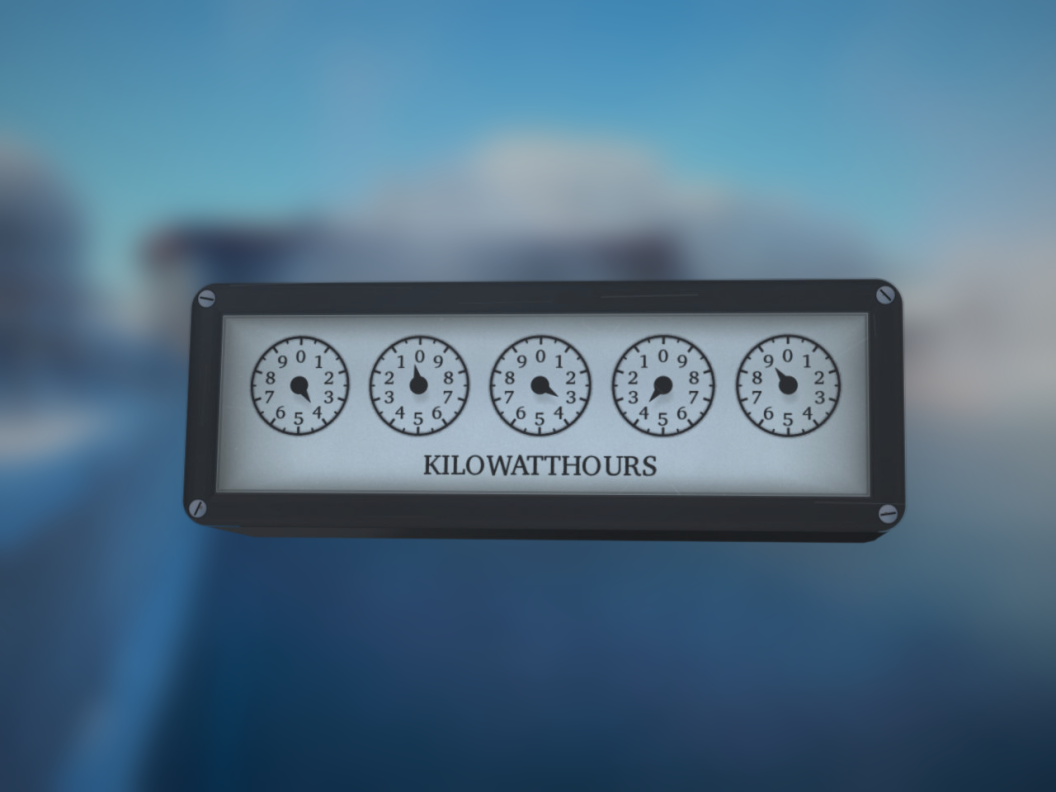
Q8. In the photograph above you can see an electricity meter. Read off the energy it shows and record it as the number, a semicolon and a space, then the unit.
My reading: 40339; kWh
